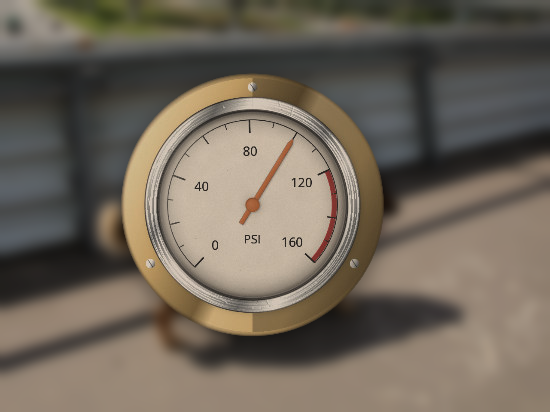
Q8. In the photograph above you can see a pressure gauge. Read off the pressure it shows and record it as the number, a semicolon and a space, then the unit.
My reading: 100; psi
